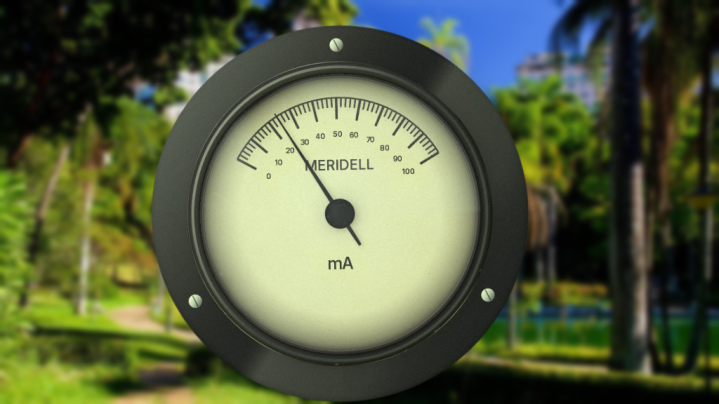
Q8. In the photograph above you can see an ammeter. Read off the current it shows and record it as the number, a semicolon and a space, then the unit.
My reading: 24; mA
